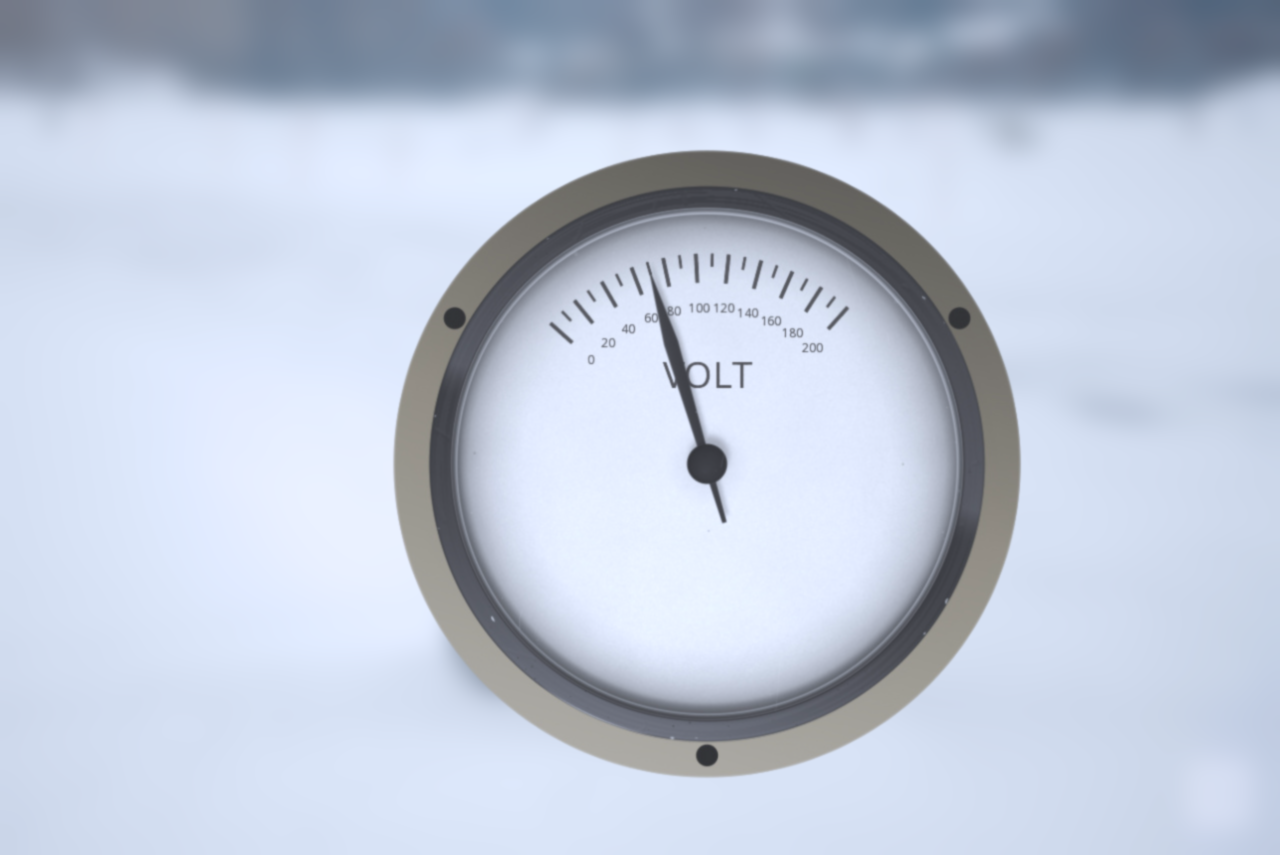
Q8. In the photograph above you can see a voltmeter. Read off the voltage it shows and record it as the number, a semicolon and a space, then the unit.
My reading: 70; V
